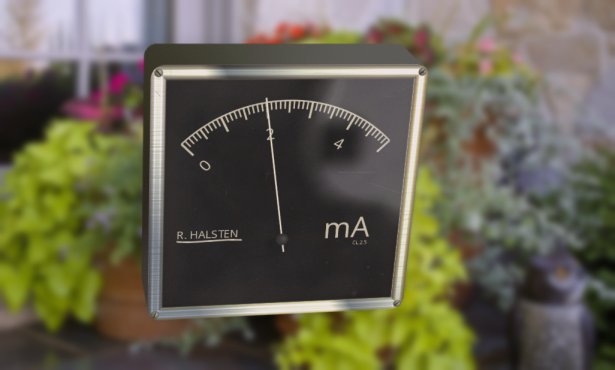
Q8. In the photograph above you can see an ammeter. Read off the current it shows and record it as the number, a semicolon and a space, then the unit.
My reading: 2; mA
